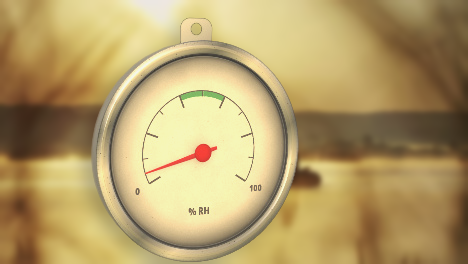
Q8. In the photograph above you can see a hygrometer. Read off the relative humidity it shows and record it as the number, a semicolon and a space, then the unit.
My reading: 5; %
